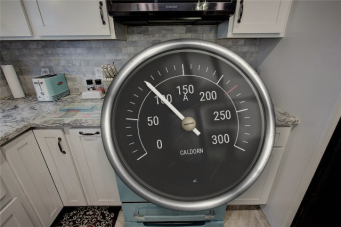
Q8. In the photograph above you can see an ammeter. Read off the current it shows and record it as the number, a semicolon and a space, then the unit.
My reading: 100; A
